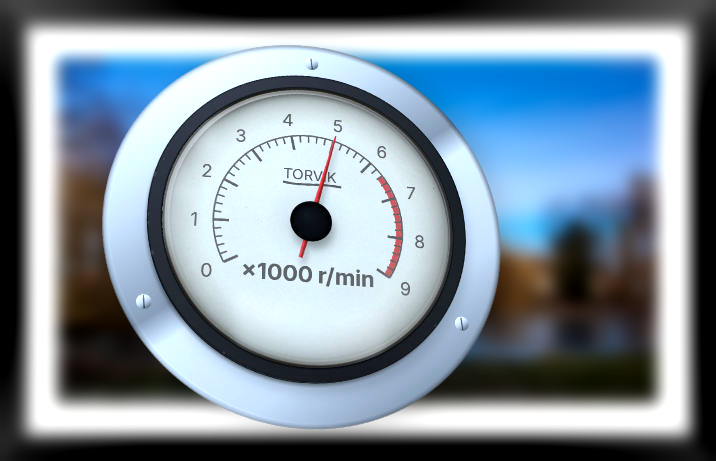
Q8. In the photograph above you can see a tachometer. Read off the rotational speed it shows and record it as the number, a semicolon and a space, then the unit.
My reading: 5000; rpm
